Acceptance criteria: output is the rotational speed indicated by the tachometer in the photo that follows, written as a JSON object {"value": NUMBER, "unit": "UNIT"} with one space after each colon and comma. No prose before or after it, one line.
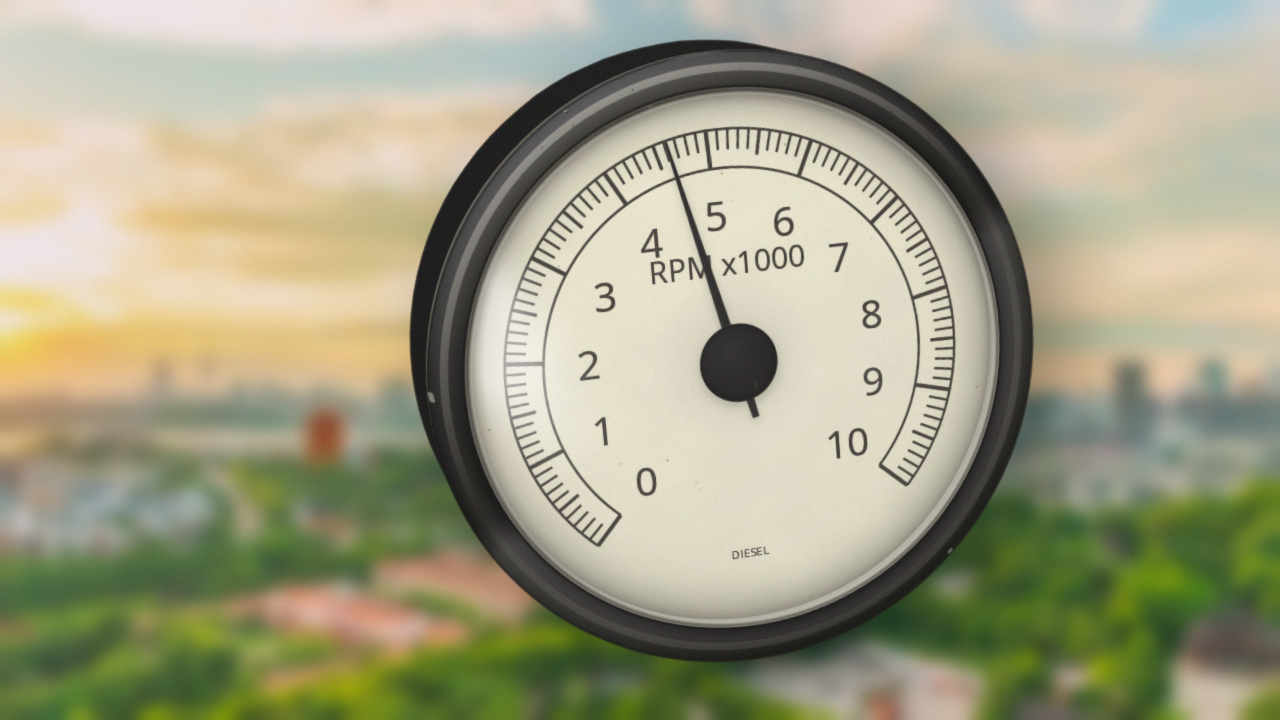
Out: {"value": 4600, "unit": "rpm"}
